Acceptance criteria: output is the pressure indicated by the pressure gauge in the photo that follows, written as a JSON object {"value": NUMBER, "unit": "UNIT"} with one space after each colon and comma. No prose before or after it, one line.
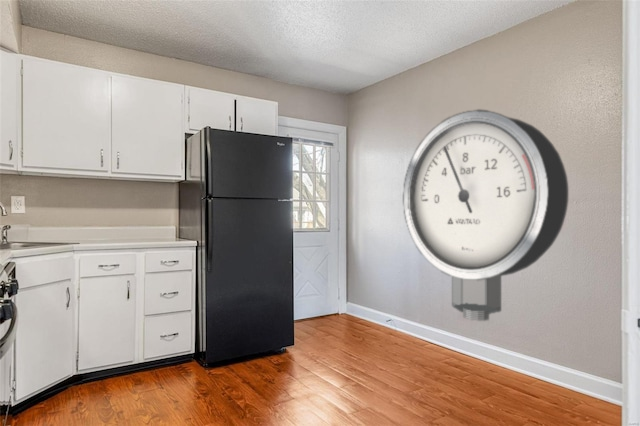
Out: {"value": 6, "unit": "bar"}
